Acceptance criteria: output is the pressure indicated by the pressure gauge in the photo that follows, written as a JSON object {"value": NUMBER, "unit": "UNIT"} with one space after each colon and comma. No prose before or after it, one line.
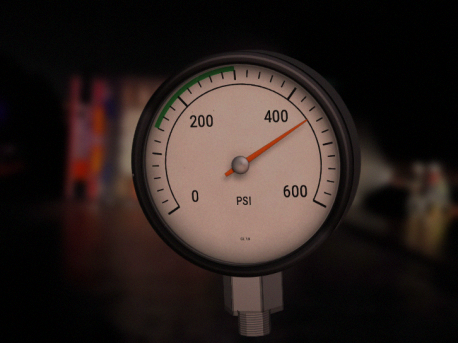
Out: {"value": 450, "unit": "psi"}
